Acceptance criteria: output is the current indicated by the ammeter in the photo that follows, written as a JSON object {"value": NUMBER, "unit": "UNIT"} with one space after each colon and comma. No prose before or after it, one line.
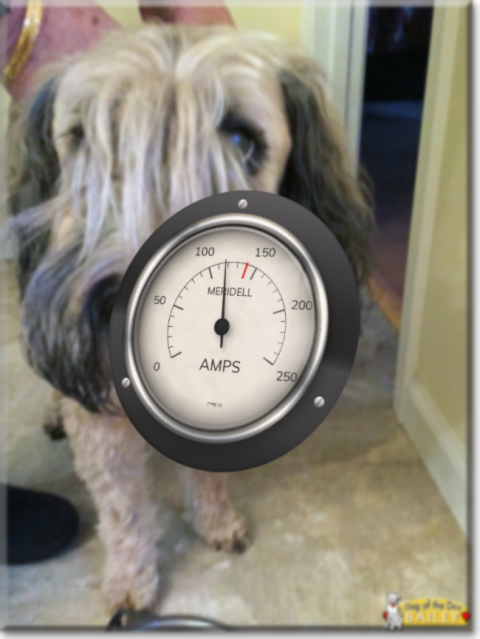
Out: {"value": 120, "unit": "A"}
